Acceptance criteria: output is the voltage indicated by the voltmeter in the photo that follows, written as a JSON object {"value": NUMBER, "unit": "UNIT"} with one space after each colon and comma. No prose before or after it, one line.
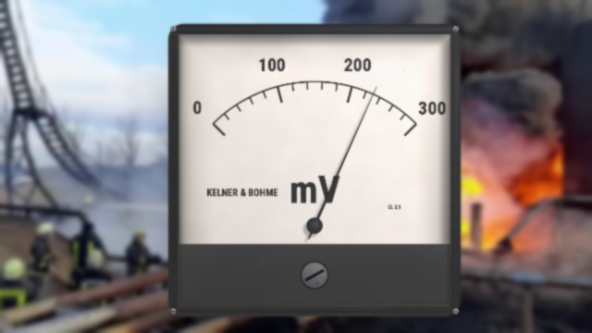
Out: {"value": 230, "unit": "mV"}
